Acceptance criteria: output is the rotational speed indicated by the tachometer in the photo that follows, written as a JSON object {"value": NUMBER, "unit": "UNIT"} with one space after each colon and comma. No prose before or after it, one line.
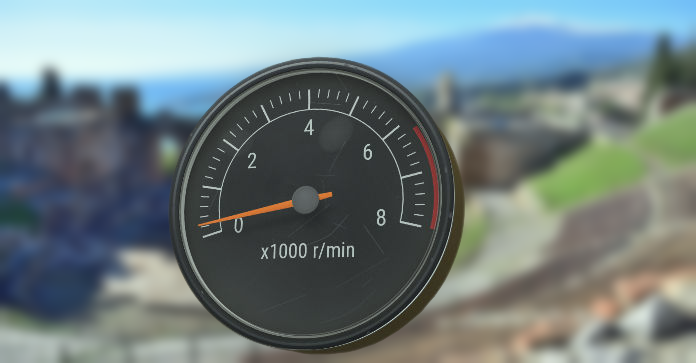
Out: {"value": 200, "unit": "rpm"}
